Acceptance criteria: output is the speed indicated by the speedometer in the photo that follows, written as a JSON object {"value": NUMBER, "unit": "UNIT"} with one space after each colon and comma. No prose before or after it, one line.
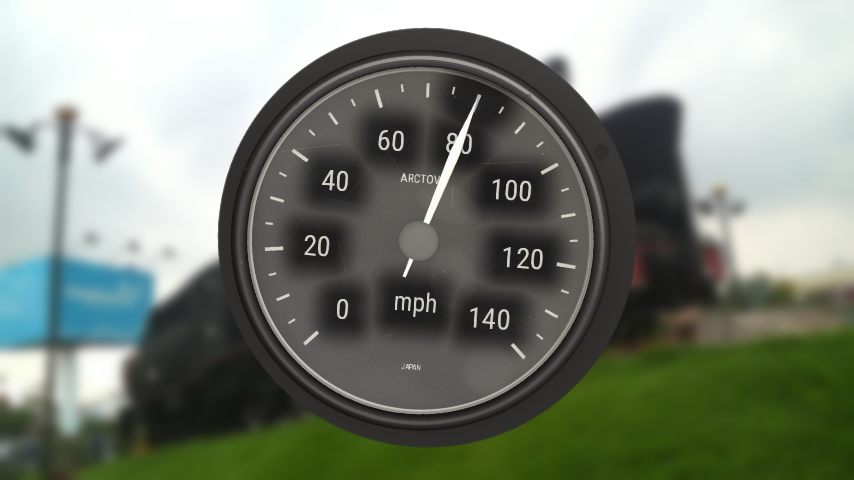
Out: {"value": 80, "unit": "mph"}
